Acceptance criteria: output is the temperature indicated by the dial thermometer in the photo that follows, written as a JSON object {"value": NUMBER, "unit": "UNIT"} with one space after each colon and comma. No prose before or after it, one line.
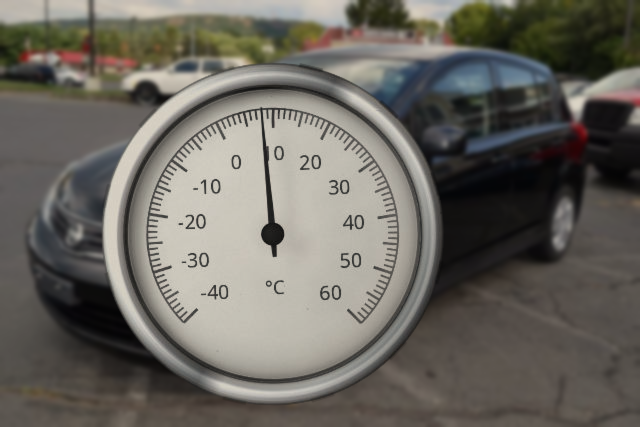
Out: {"value": 8, "unit": "°C"}
